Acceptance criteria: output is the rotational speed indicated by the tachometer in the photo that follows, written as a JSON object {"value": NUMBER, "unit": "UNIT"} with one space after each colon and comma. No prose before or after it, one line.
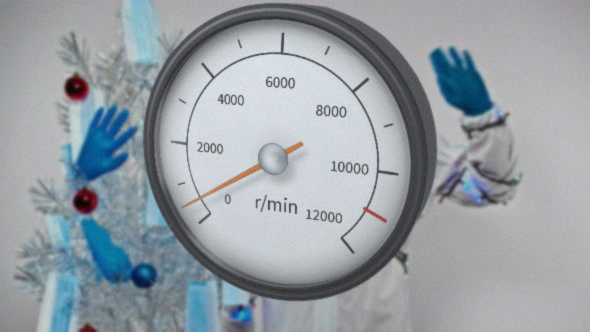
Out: {"value": 500, "unit": "rpm"}
